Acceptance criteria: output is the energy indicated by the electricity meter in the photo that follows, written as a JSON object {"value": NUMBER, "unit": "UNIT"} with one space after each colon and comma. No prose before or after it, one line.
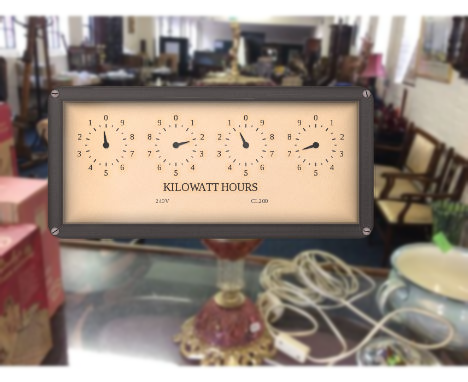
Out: {"value": 207, "unit": "kWh"}
